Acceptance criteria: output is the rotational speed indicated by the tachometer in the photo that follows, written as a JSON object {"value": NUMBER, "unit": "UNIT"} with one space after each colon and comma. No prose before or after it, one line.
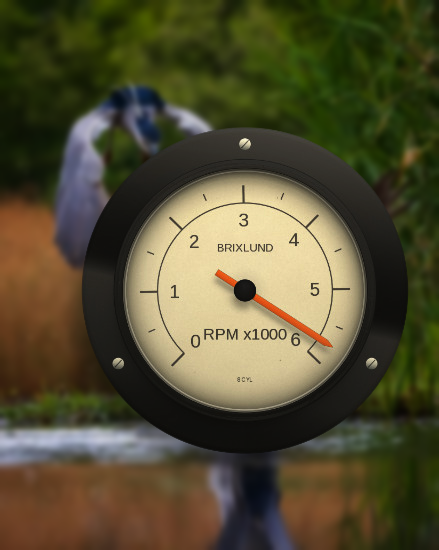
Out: {"value": 5750, "unit": "rpm"}
